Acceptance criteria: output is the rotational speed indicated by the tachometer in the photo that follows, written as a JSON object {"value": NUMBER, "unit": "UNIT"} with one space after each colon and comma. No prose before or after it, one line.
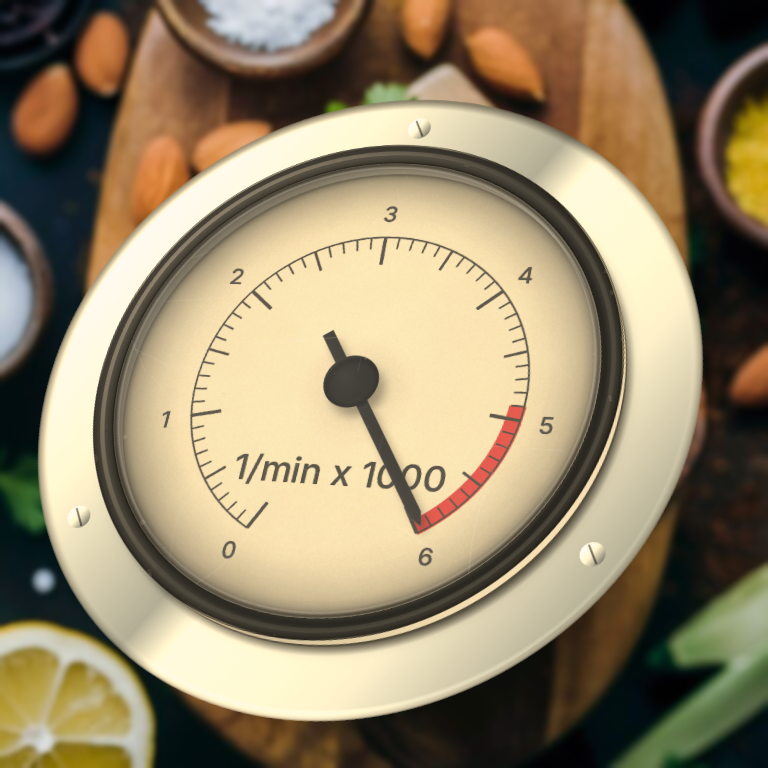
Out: {"value": 5950, "unit": "rpm"}
